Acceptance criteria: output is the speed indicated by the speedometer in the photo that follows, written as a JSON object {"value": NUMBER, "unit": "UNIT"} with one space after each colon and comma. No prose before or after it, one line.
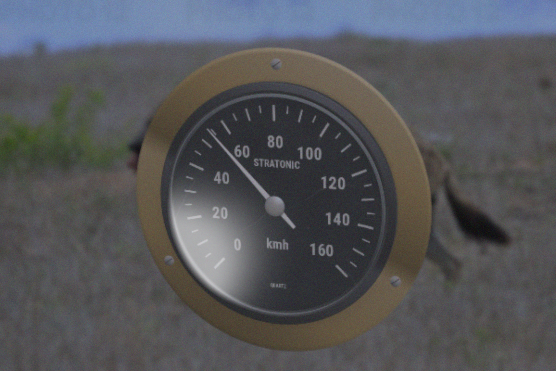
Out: {"value": 55, "unit": "km/h"}
